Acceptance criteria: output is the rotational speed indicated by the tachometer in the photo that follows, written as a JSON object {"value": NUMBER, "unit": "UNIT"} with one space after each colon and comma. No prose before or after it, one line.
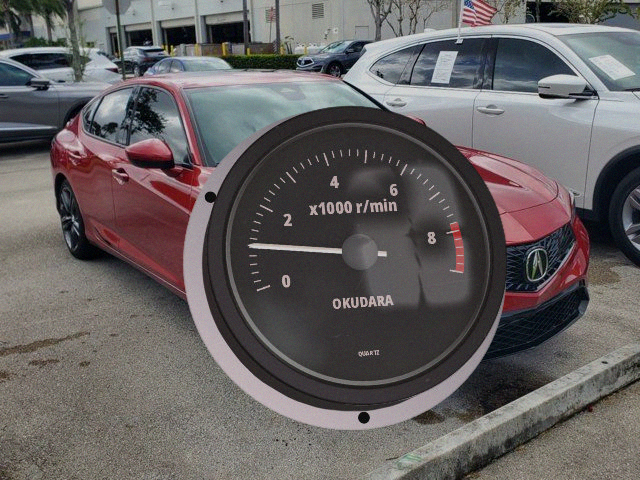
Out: {"value": 1000, "unit": "rpm"}
